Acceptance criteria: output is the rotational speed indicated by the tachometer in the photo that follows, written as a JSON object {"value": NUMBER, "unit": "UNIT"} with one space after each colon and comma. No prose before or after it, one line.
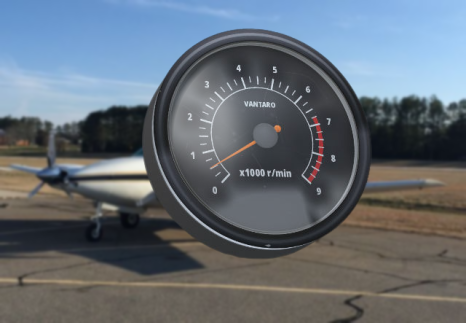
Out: {"value": 500, "unit": "rpm"}
